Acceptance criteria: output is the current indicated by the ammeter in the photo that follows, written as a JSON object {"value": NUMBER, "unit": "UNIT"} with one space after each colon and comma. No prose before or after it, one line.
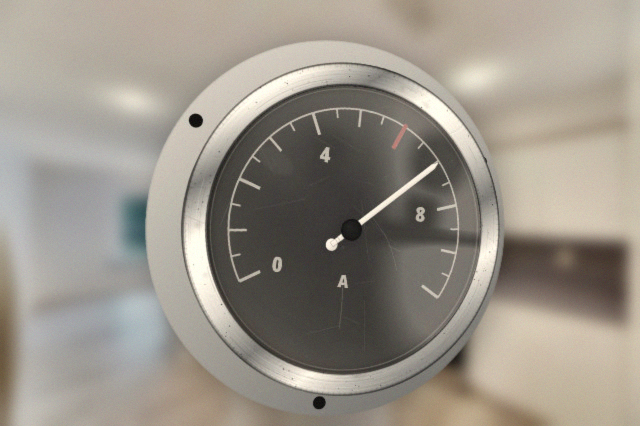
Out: {"value": 7, "unit": "A"}
